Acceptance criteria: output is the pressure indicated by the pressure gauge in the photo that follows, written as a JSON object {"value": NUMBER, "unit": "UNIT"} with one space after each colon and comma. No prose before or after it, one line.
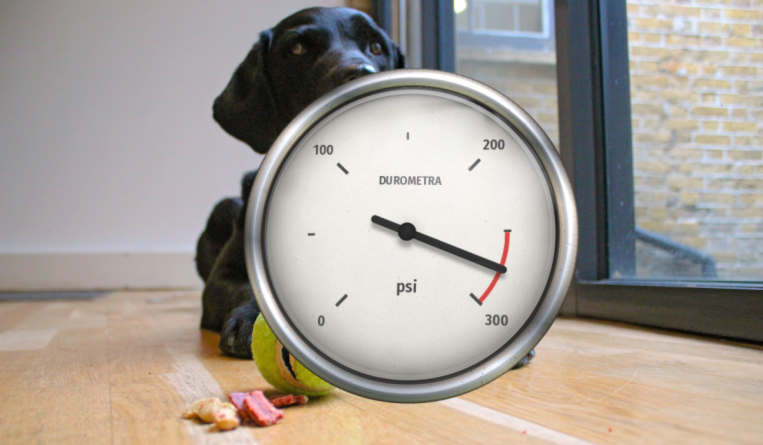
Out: {"value": 275, "unit": "psi"}
